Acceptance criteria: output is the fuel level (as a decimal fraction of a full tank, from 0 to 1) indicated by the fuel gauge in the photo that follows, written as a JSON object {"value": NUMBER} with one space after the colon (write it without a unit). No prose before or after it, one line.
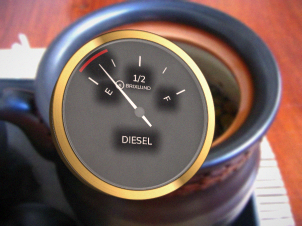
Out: {"value": 0.125}
